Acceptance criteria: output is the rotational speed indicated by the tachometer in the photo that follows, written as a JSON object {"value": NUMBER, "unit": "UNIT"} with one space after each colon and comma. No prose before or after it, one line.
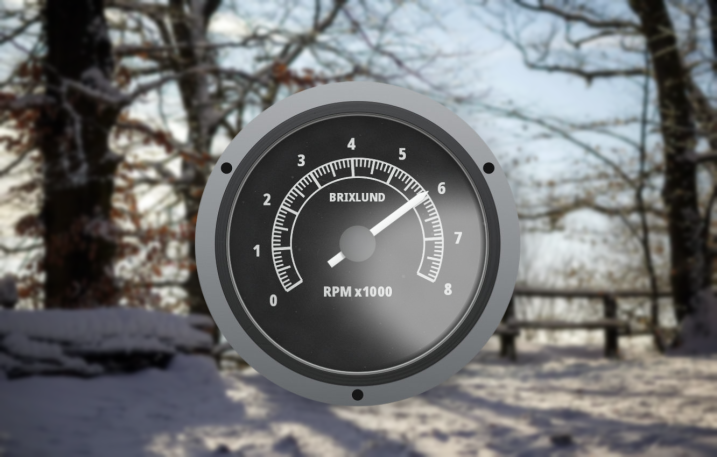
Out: {"value": 5900, "unit": "rpm"}
